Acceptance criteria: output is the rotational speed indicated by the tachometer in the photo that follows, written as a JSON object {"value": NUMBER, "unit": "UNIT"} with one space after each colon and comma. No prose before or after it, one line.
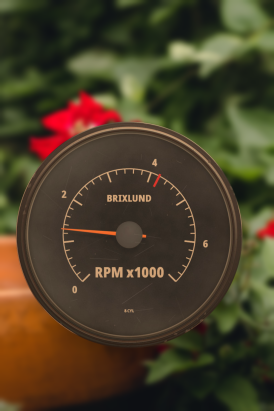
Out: {"value": 1300, "unit": "rpm"}
